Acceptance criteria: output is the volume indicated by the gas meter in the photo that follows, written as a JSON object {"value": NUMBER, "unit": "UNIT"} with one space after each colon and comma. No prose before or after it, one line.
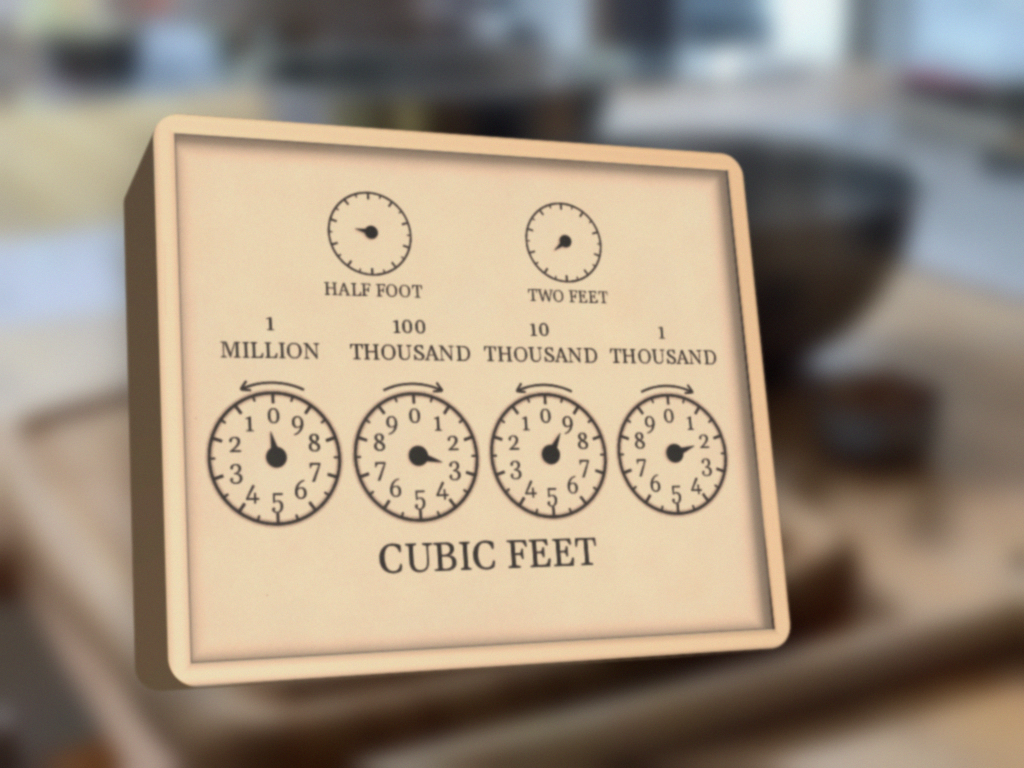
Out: {"value": 29200, "unit": "ft³"}
